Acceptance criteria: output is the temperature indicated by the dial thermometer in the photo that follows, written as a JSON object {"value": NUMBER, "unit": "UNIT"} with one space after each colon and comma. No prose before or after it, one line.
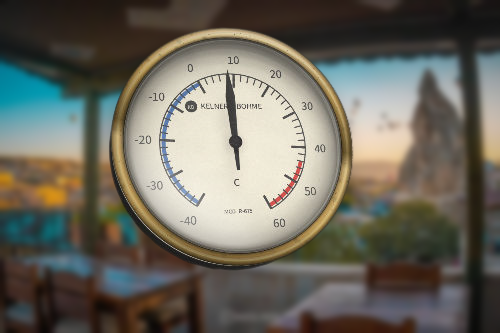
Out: {"value": 8, "unit": "°C"}
